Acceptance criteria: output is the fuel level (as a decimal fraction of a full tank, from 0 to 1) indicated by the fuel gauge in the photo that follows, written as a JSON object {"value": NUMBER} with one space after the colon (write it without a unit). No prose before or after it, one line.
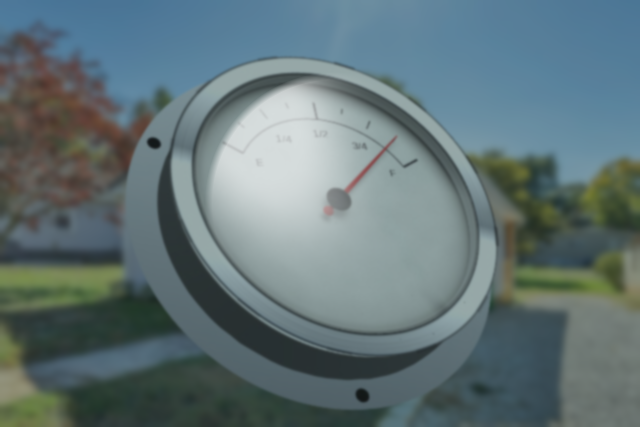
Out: {"value": 0.875}
